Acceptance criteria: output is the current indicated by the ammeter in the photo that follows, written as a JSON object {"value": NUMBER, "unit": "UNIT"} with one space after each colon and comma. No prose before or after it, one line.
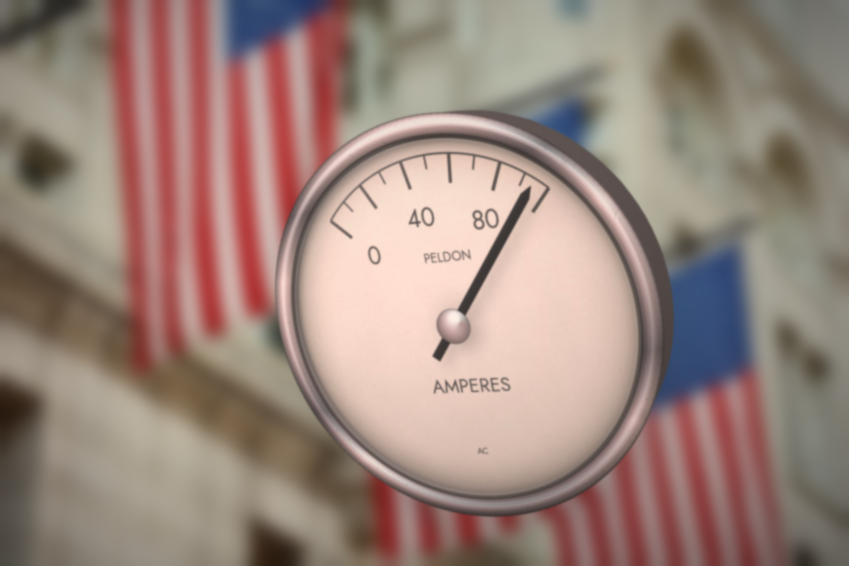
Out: {"value": 95, "unit": "A"}
